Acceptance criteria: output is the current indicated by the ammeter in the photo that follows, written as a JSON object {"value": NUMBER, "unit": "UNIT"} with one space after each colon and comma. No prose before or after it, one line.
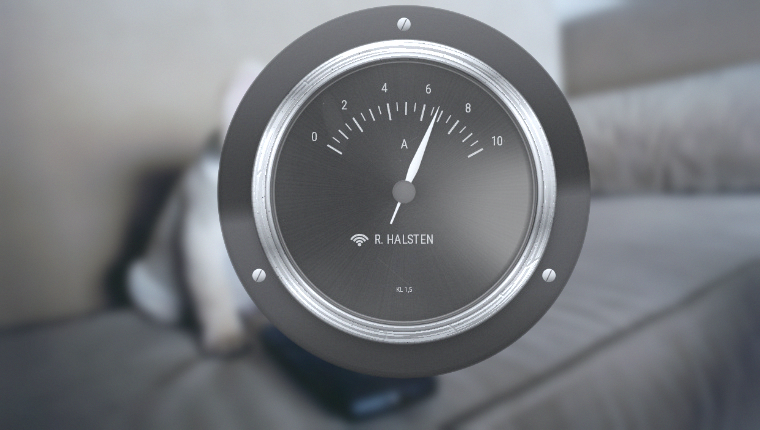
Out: {"value": 6.75, "unit": "A"}
